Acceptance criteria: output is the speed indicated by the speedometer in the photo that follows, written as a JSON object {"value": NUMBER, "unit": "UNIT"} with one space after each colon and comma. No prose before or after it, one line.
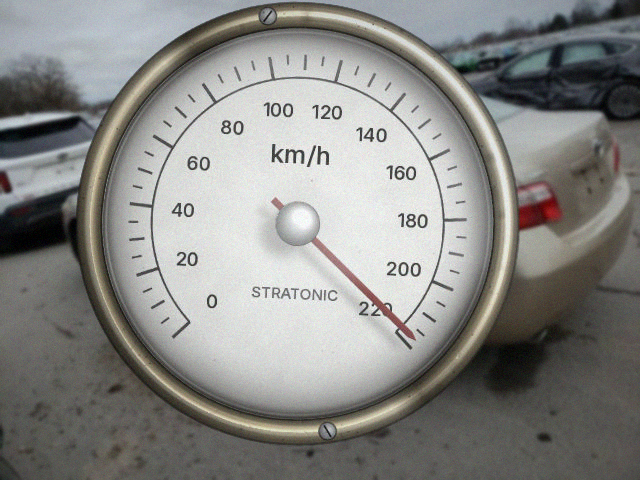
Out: {"value": 217.5, "unit": "km/h"}
